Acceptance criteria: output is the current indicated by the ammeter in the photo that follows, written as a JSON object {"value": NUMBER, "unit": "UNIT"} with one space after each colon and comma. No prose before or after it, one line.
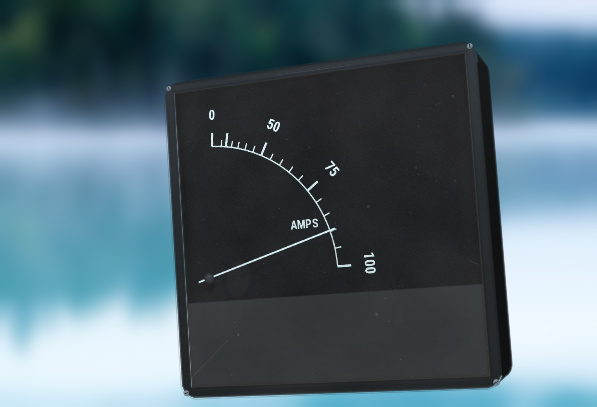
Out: {"value": 90, "unit": "A"}
